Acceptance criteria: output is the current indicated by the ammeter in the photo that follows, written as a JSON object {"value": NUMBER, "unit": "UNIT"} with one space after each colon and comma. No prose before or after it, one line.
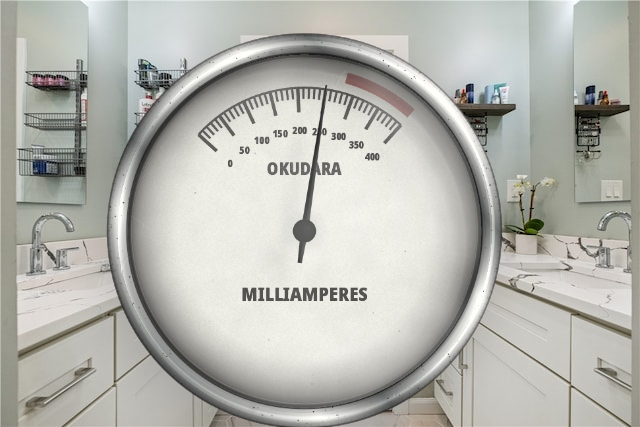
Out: {"value": 250, "unit": "mA"}
